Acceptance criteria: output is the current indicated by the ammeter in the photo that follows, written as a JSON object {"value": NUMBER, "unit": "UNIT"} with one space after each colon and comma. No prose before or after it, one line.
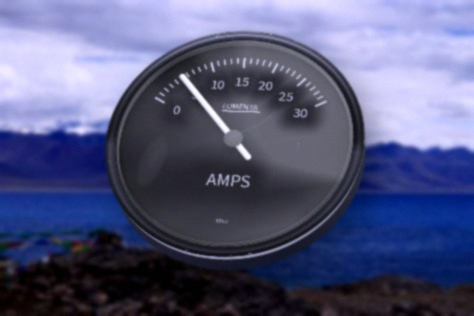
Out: {"value": 5, "unit": "A"}
